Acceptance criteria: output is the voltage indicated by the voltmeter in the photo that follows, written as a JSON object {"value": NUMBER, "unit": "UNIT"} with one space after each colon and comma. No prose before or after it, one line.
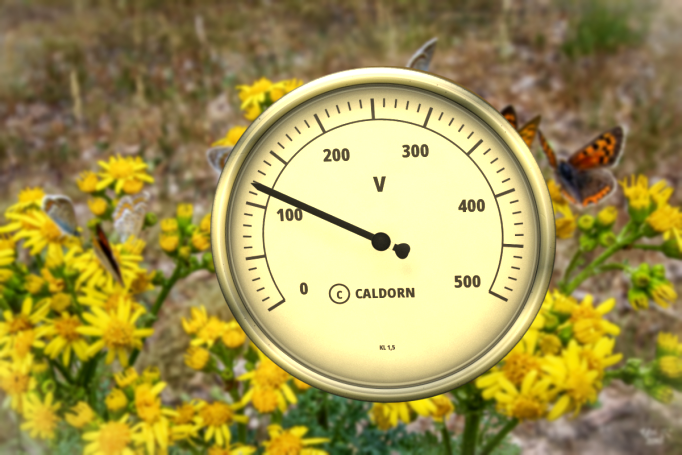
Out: {"value": 120, "unit": "V"}
